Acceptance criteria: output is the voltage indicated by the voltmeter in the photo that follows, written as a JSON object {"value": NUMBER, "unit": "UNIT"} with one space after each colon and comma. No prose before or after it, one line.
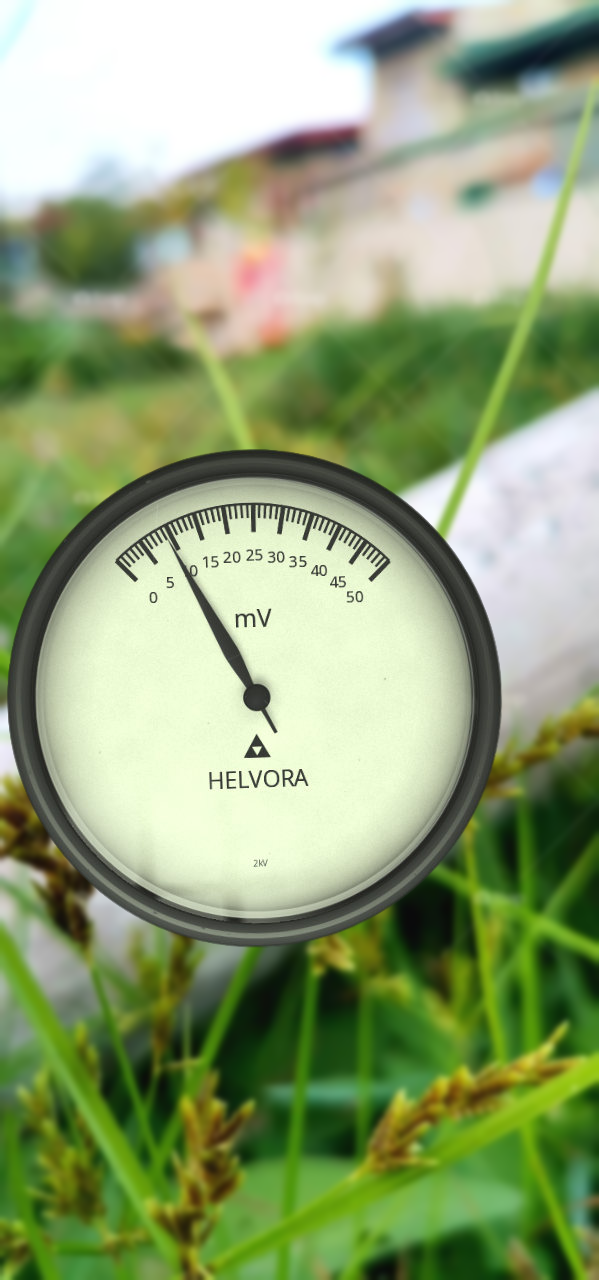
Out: {"value": 9, "unit": "mV"}
